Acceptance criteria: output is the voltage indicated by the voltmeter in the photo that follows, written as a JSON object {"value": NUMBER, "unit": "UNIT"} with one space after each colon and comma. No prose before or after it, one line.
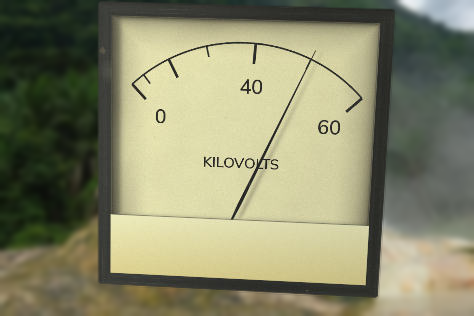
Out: {"value": 50, "unit": "kV"}
